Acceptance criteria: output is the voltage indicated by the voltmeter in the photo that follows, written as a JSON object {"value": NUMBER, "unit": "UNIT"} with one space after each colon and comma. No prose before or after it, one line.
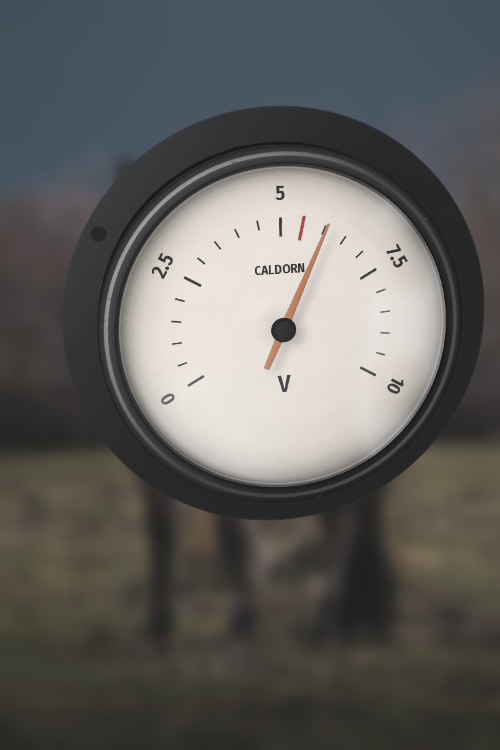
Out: {"value": 6, "unit": "V"}
